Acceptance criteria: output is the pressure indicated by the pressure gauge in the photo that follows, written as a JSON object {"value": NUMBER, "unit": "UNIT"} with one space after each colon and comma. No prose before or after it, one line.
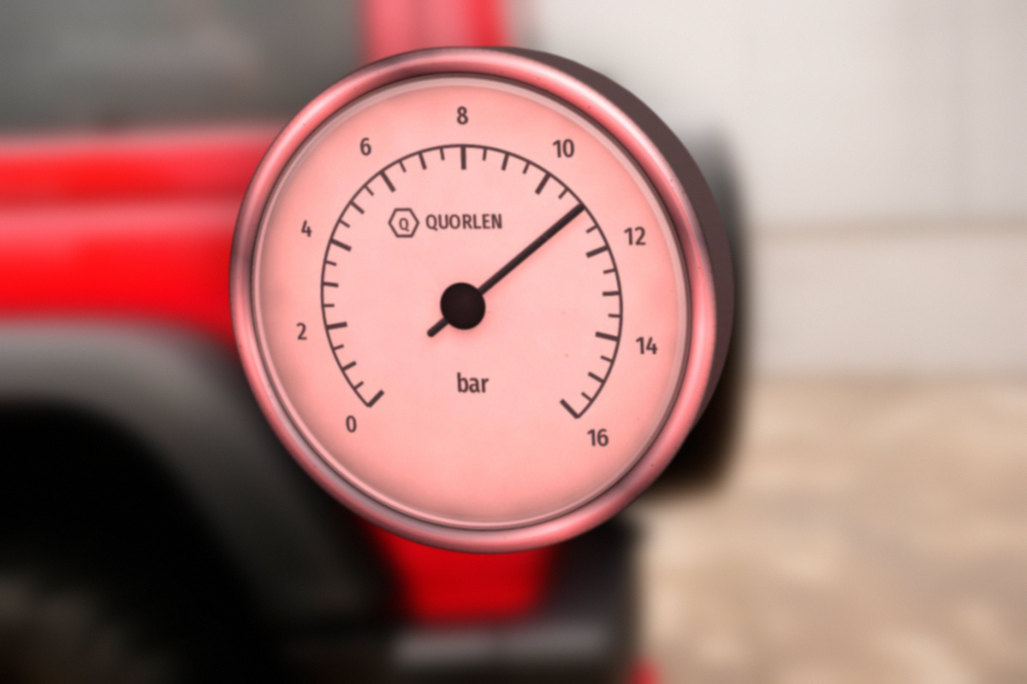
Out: {"value": 11, "unit": "bar"}
